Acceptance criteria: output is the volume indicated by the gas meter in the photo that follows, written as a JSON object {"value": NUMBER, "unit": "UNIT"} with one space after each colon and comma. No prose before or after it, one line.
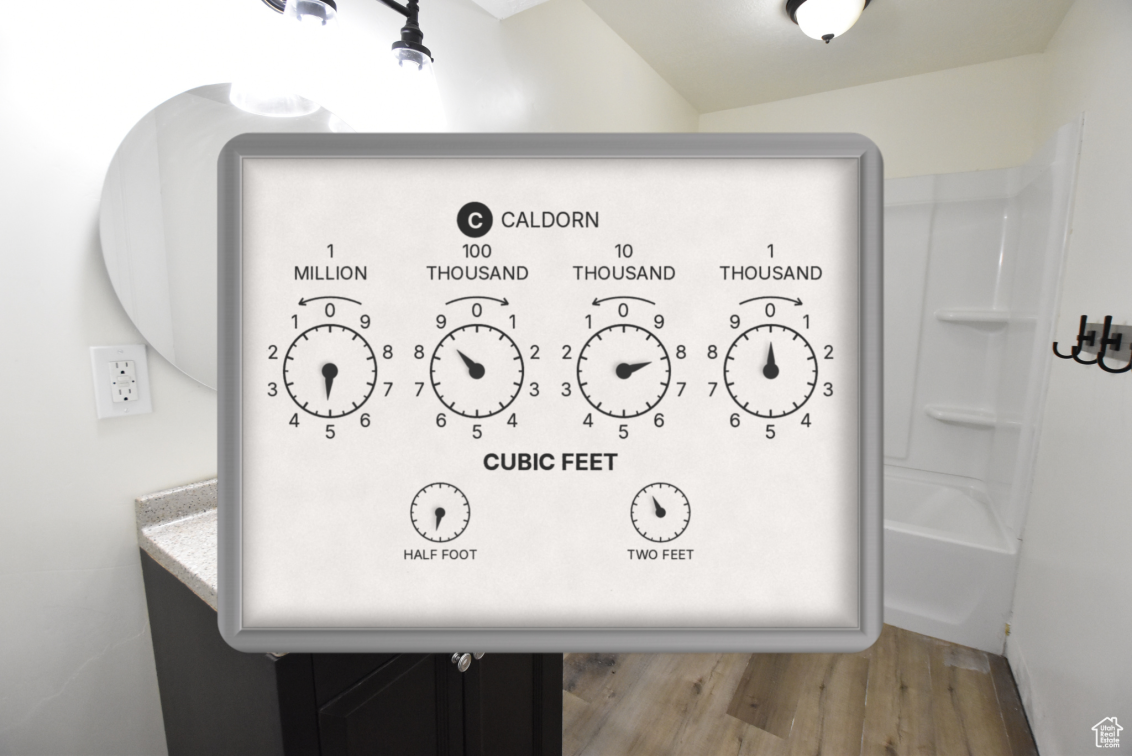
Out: {"value": 488000, "unit": "ft³"}
